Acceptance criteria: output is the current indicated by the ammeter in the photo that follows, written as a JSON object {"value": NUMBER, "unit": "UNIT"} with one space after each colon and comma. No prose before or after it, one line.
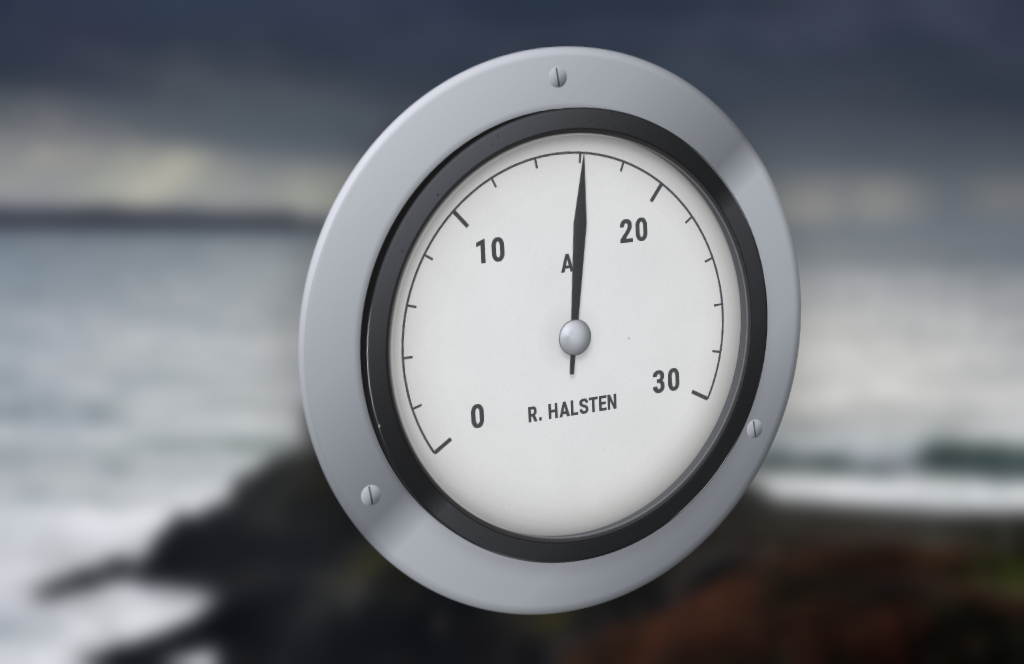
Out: {"value": 16, "unit": "A"}
